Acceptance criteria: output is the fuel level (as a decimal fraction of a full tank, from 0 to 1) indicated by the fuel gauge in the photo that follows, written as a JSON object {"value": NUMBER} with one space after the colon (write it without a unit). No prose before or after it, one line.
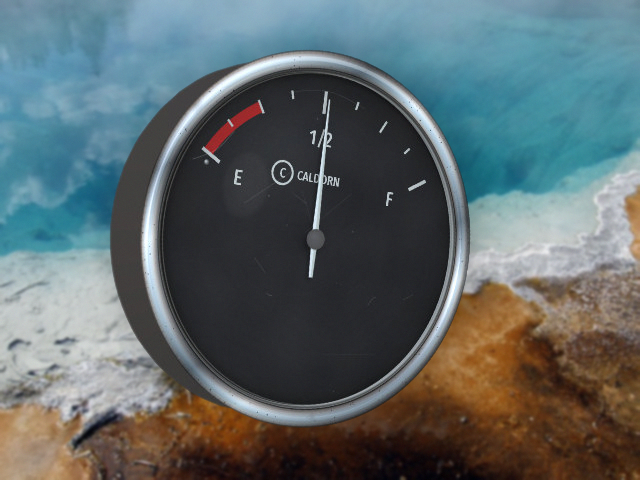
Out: {"value": 0.5}
